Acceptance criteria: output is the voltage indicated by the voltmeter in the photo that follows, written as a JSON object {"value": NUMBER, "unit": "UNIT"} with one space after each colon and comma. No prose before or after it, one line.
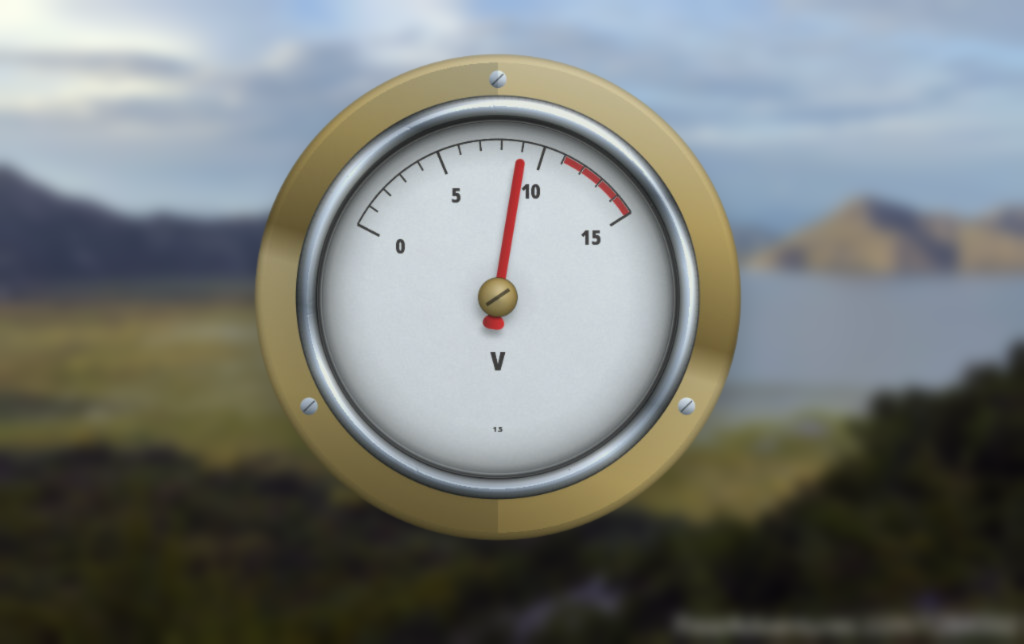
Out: {"value": 9, "unit": "V"}
